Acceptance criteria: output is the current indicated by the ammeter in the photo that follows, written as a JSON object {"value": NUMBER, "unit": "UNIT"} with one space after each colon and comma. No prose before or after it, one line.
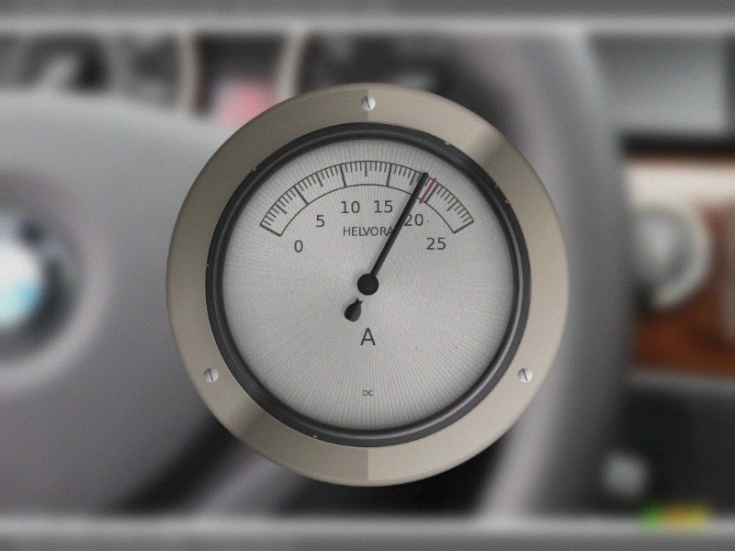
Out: {"value": 18.5, "unit": "A"}
